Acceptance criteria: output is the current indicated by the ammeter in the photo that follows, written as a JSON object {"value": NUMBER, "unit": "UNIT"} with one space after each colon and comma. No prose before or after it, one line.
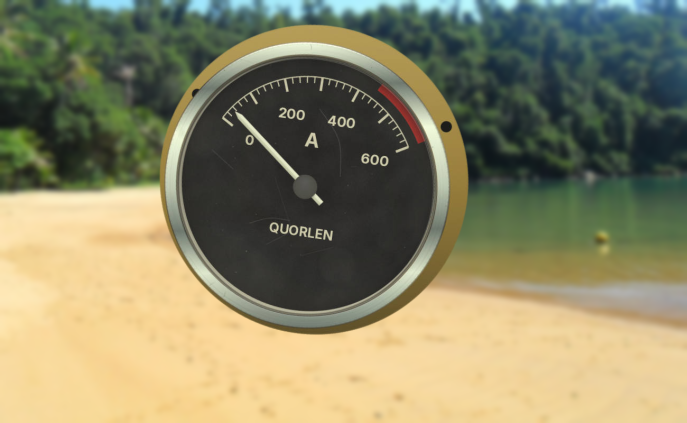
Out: {"value": 40, "unit": "A"}
